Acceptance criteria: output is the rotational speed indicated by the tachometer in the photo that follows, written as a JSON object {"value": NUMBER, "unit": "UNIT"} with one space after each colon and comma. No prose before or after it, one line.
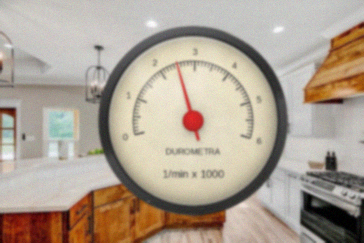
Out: {"value": 2500, "unit": "rpm"}
